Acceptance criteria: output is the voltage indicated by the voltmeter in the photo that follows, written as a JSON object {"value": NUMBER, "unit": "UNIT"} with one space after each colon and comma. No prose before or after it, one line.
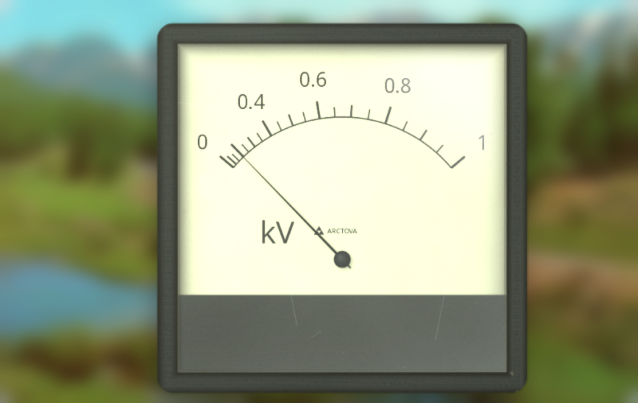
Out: {"value": 0.2, "unit": "kV"}
